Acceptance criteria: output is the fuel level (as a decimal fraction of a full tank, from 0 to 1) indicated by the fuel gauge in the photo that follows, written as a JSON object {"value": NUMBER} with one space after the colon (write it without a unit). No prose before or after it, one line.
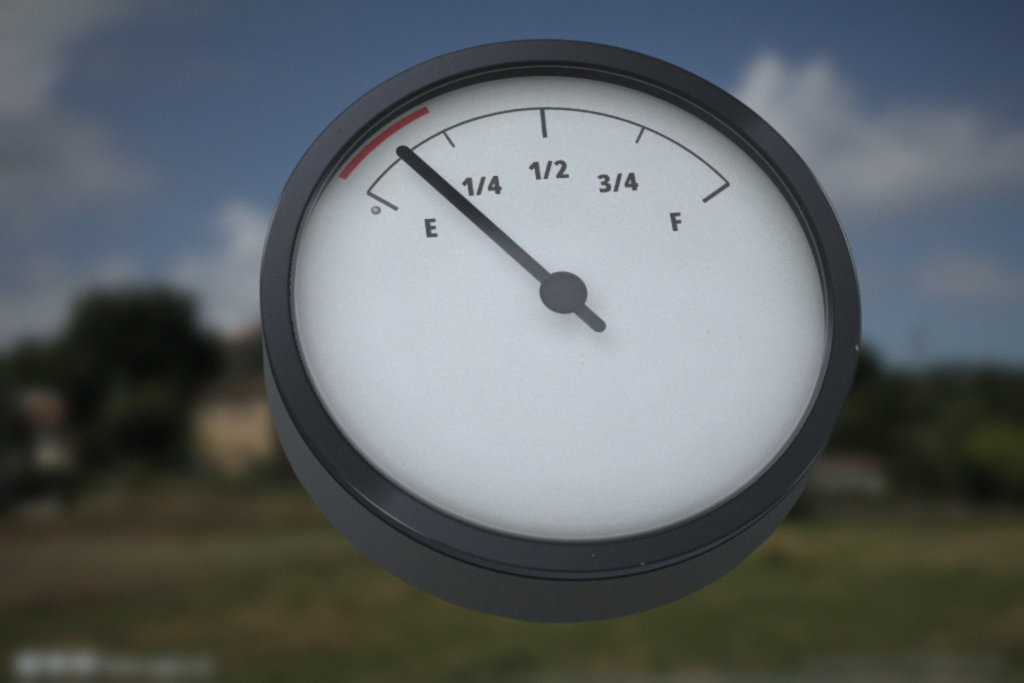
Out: {"value": 0.125}
